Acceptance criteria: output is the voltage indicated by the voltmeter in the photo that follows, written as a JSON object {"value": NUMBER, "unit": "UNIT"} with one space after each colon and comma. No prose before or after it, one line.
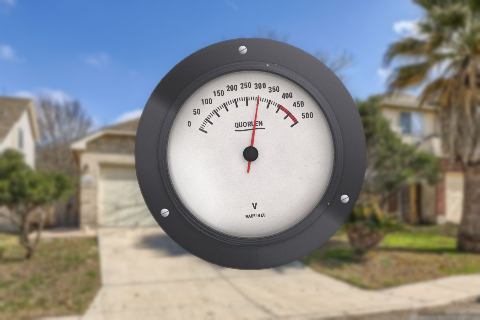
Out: {"value": 300, "unit": "V"}
